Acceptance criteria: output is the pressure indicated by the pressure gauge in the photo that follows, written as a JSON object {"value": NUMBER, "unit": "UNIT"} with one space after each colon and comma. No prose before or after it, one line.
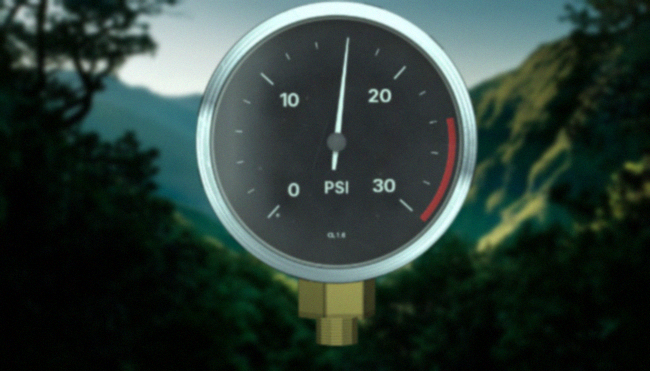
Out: {"value": 16, "unit": "psi"}
